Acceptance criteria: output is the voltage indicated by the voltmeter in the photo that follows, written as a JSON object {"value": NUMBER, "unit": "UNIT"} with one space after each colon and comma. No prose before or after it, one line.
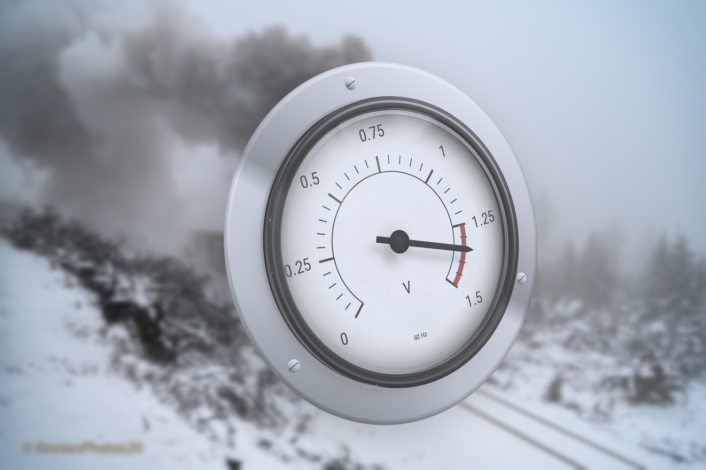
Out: {"value": 1.35, "unit": "V"}
